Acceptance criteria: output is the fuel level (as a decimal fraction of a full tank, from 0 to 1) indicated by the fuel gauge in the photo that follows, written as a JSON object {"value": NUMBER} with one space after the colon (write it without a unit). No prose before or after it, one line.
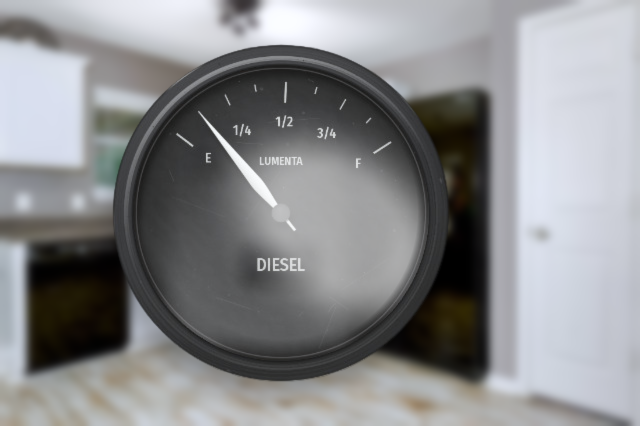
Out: {"value": 0.125}
